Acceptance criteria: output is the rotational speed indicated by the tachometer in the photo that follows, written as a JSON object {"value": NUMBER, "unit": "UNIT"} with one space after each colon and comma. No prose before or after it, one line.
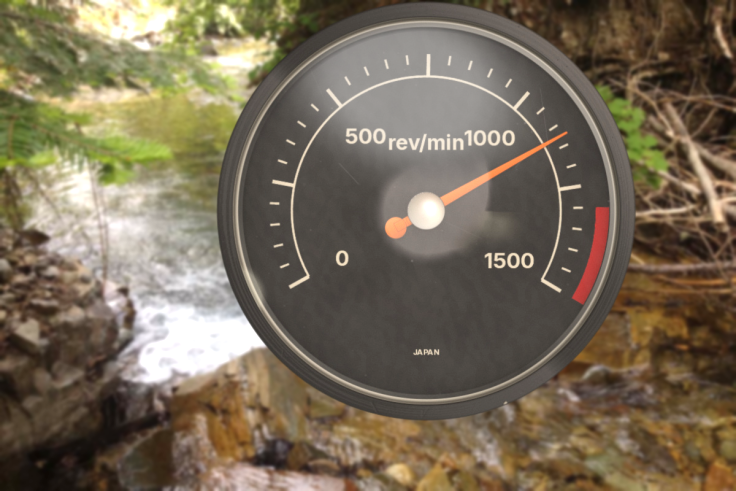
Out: {"value": 1125, "unit": "rpm"}
